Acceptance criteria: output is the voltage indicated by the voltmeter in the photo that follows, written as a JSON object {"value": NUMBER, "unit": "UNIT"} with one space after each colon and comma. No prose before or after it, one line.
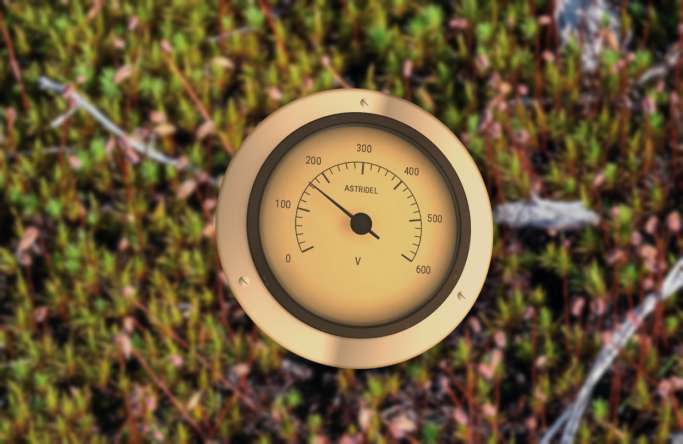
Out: {"value": 160, "unit": "V"}
